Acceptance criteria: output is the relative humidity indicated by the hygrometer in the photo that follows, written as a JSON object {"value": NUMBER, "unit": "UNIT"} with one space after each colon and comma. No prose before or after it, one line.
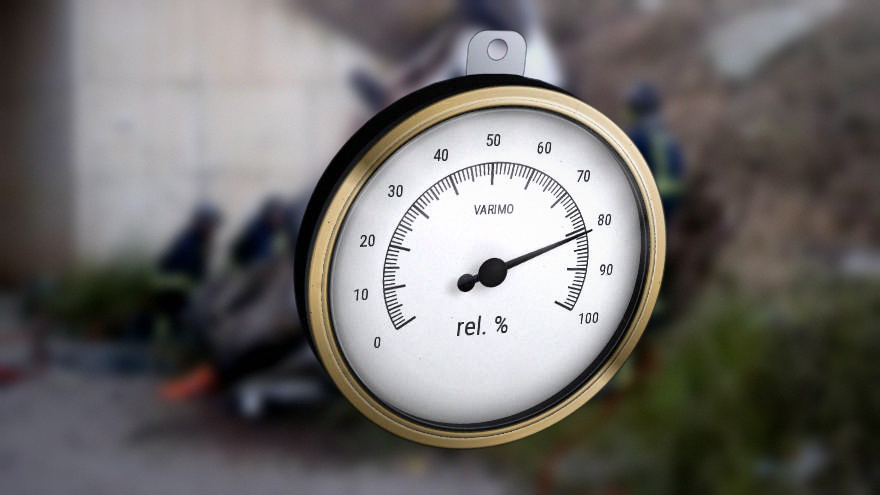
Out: {"value": 80, "unit": "%"}
